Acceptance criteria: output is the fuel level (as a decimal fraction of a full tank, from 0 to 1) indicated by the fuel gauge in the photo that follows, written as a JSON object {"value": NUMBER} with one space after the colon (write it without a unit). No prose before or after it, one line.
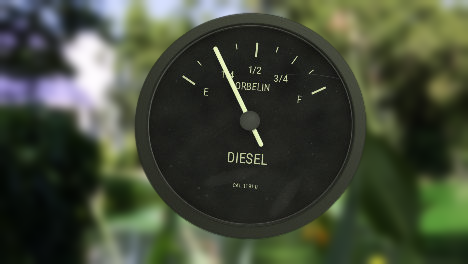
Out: {"value": 0.25}
